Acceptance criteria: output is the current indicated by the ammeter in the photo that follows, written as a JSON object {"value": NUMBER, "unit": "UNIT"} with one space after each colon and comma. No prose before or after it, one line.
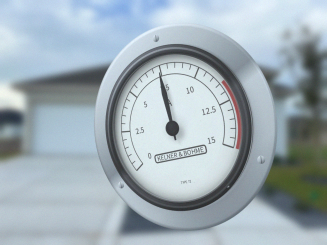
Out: {"value": 7.5, "unit": "A"}
